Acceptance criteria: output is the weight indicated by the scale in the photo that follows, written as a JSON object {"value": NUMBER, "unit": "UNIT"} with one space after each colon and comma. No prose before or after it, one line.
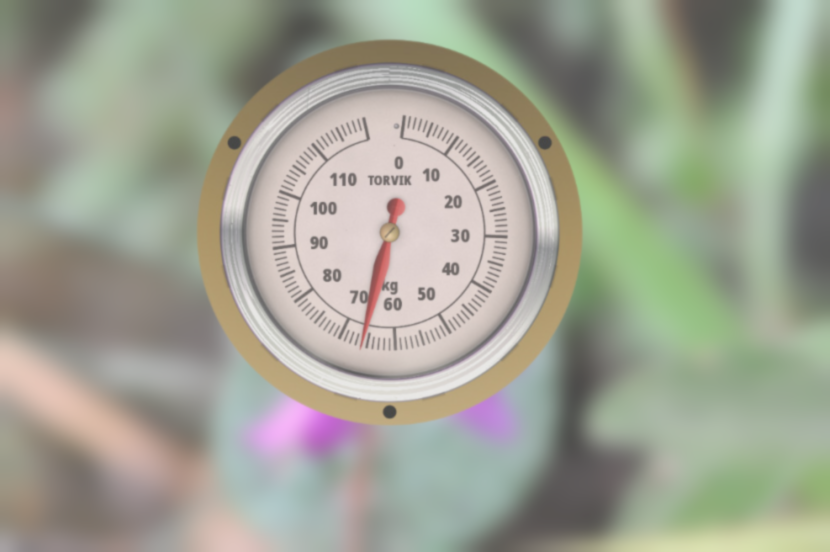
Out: {"value": 66, "unit": "kg"}
